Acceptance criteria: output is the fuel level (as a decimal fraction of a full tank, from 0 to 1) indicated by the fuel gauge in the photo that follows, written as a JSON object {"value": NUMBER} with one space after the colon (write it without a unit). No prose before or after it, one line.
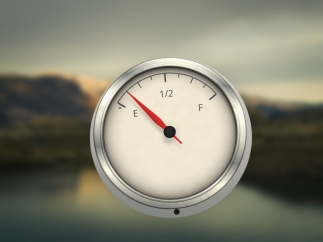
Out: {"value": 0.125}
